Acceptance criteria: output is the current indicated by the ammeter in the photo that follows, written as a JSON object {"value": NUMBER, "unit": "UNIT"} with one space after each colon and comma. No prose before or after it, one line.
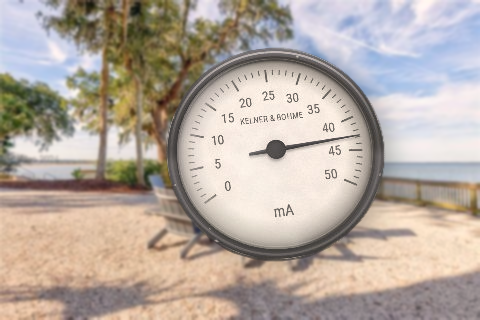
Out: {"value": 43, "unit": "mA"}
